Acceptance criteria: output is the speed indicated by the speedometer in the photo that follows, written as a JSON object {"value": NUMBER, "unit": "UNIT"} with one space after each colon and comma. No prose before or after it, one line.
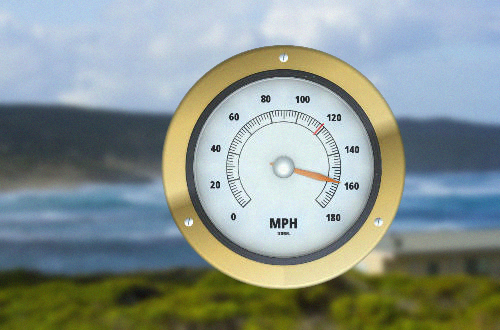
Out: {"value": 160, "unit": "mph"}
